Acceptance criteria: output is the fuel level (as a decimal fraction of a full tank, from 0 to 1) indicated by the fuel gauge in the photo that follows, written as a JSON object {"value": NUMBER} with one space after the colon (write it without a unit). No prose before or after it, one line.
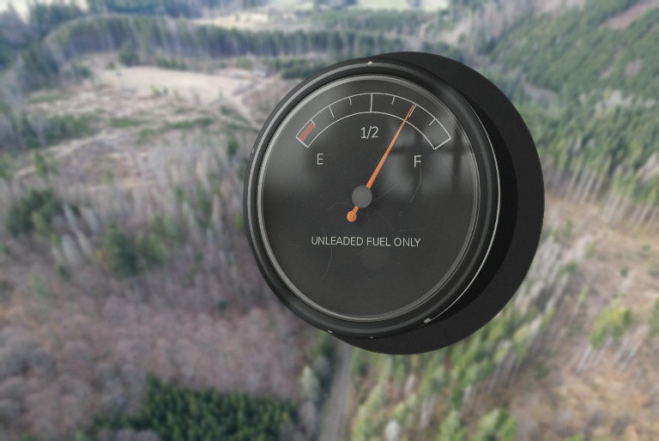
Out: {"value": 0.75}
